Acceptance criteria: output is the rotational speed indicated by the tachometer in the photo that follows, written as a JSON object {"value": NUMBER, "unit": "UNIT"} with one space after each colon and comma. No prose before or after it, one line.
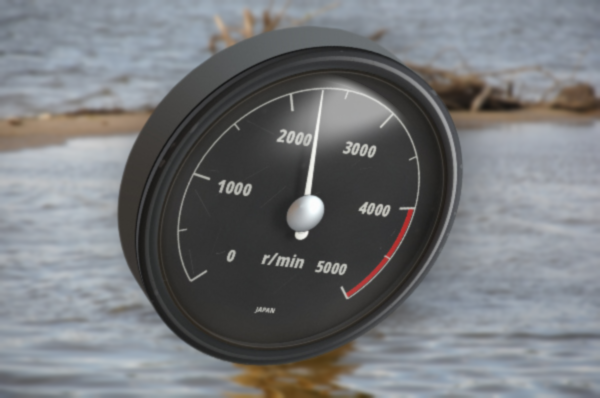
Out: {"value": 2250, "unit": "rpm"}
